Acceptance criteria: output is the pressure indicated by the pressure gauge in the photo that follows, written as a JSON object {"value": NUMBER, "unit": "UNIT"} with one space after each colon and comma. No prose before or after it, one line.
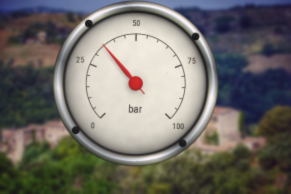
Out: {"value": 35, "unit": "bar"}
